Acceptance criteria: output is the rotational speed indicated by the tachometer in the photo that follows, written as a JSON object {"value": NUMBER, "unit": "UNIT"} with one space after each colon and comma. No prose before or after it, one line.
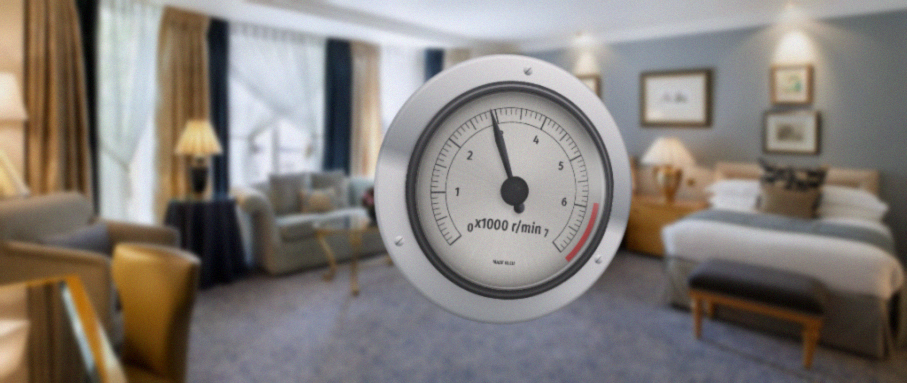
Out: {"value": 2900, "unit": "rpm"}
